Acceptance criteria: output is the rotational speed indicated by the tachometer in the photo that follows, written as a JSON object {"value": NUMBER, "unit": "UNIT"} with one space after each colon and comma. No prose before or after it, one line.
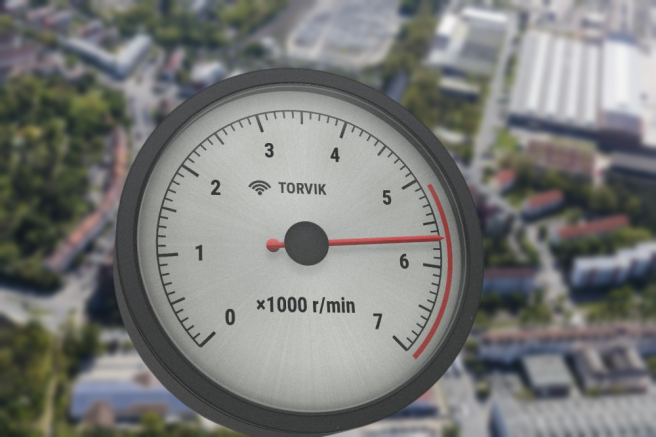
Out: {"value": 5700, "unit": "rpm"}
